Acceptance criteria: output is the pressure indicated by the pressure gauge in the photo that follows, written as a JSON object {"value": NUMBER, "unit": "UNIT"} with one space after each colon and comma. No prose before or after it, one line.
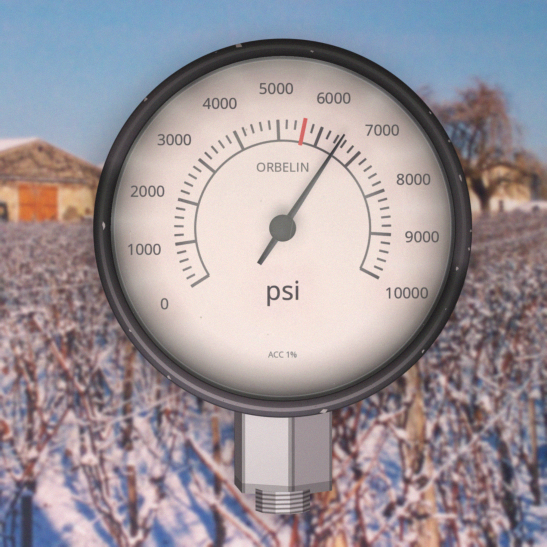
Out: {"value": 6500, "unit": "psi"}
